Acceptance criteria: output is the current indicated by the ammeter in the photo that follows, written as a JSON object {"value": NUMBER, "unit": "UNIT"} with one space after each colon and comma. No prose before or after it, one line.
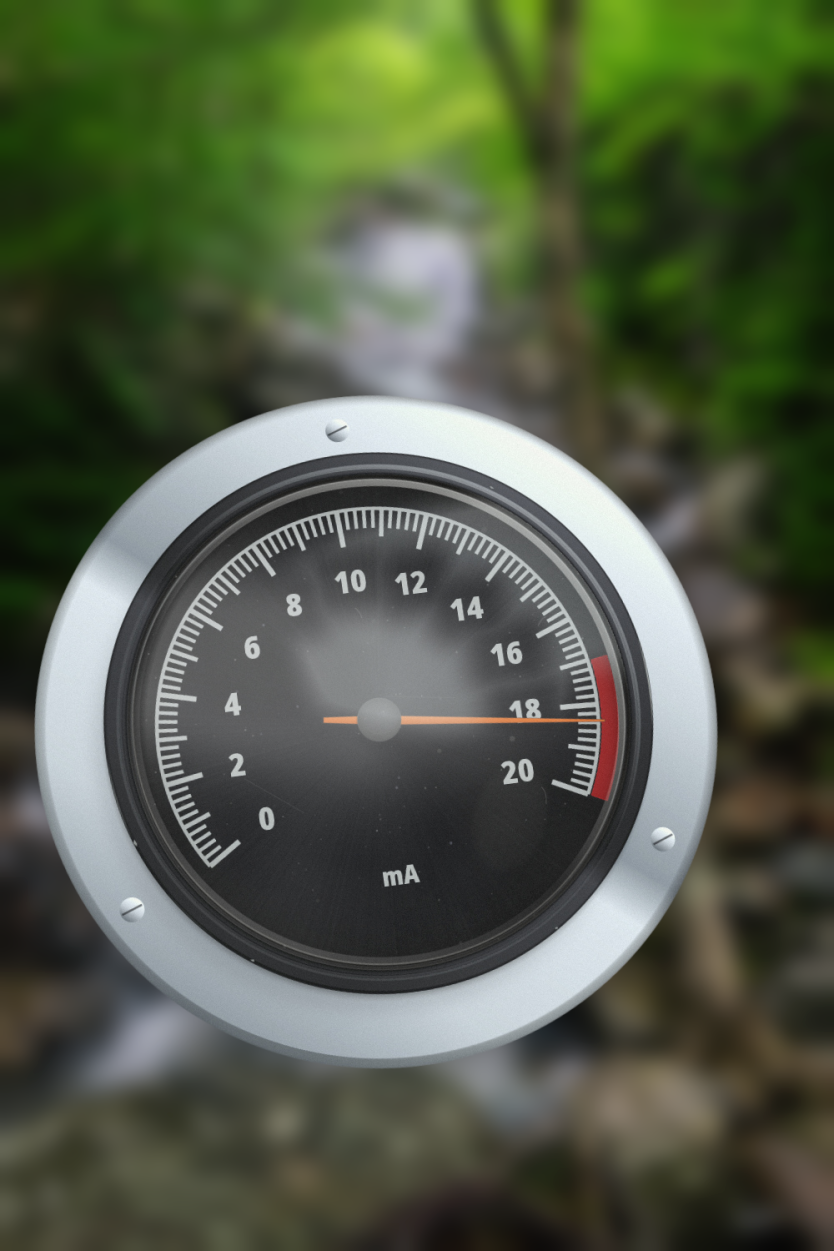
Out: {"value": 18.4, "unit": "mA"}
